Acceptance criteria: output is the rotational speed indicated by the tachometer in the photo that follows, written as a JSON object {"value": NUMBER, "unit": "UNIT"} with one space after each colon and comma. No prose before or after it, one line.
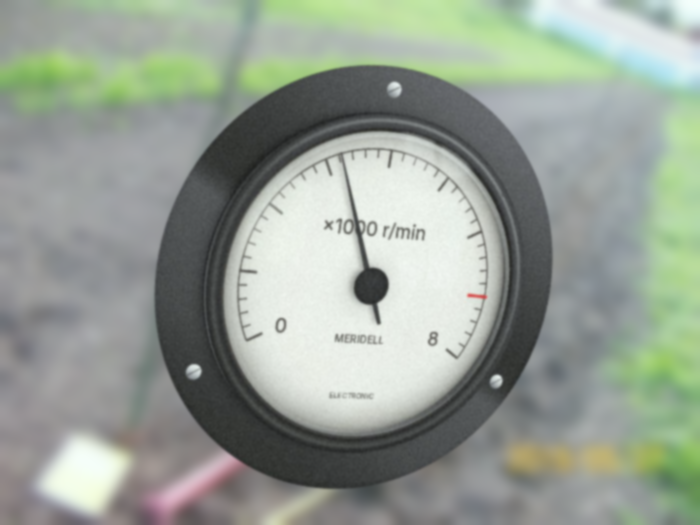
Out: {"value": 3200, "unit": "rpm"}
